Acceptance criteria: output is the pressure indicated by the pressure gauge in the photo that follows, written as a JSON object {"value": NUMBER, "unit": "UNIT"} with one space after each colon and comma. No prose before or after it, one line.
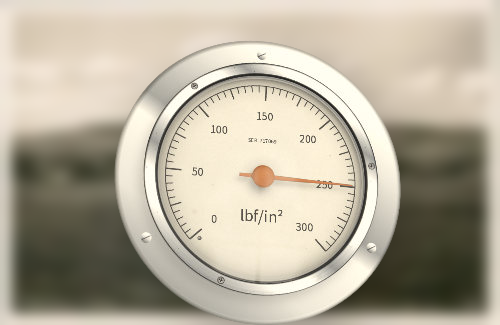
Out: {"value": 250, "unit": "psi"}
